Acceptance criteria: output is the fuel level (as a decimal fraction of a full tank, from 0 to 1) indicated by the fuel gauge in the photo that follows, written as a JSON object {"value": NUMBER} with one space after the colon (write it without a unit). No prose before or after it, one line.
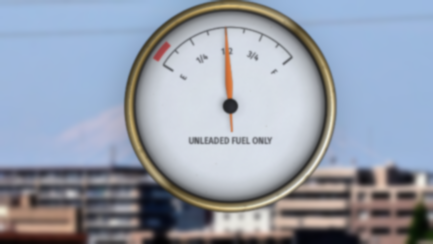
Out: {"value": 0.5}
